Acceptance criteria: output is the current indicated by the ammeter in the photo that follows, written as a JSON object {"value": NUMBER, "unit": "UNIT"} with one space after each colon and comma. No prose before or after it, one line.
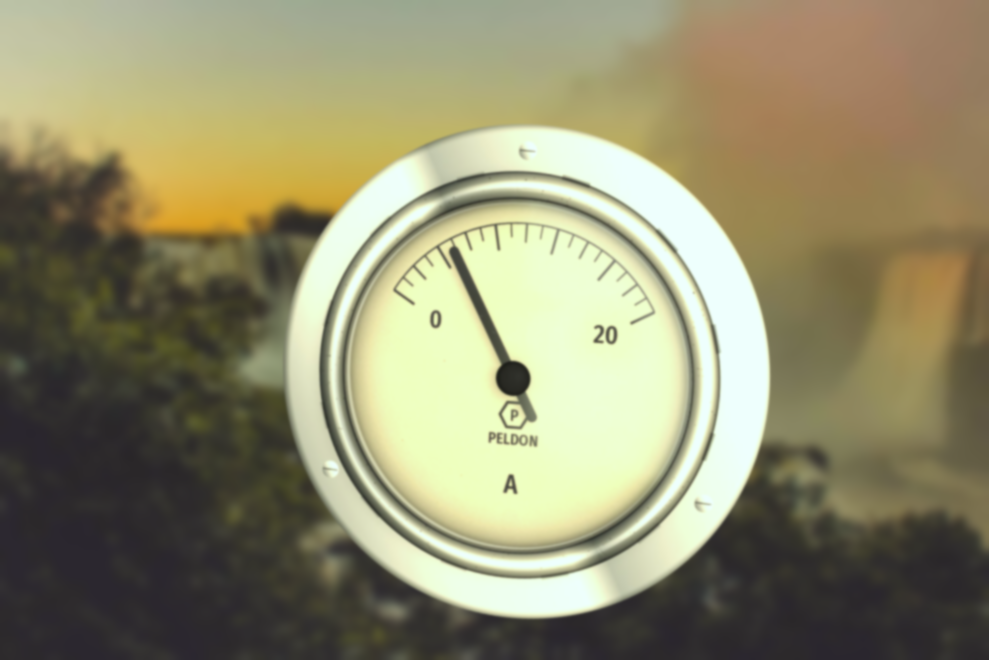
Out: {"value": 5, "unit": "A"}
